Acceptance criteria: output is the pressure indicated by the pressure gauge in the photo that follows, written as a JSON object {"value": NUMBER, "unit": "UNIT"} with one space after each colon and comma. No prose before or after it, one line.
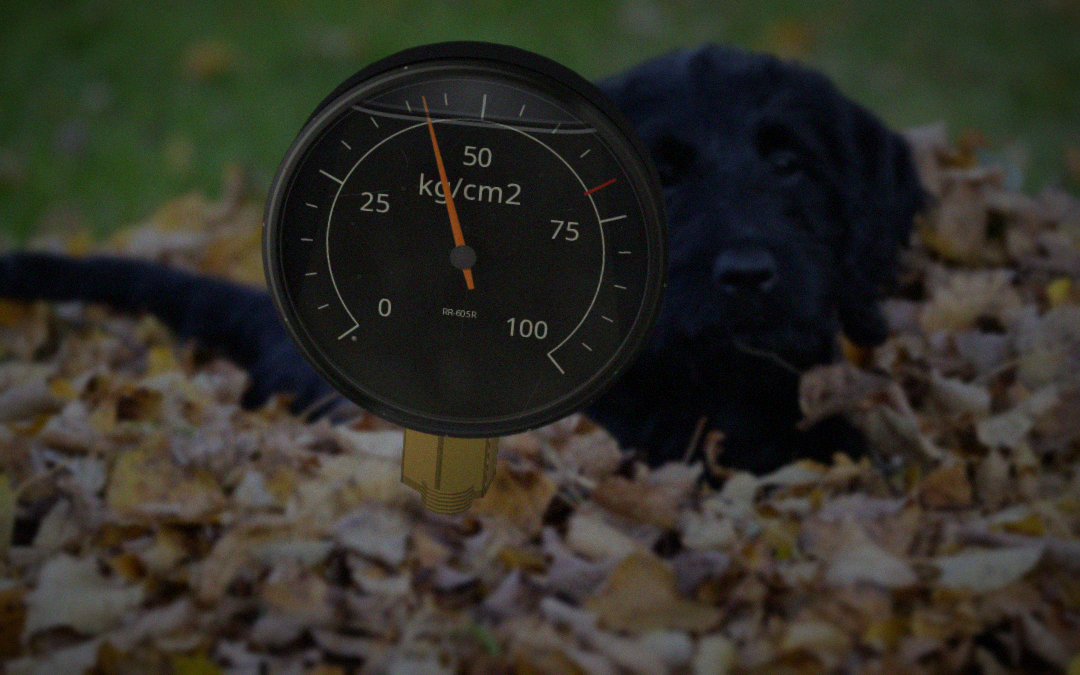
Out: {"value": 42.5, "unit": "kg/cm²"}
